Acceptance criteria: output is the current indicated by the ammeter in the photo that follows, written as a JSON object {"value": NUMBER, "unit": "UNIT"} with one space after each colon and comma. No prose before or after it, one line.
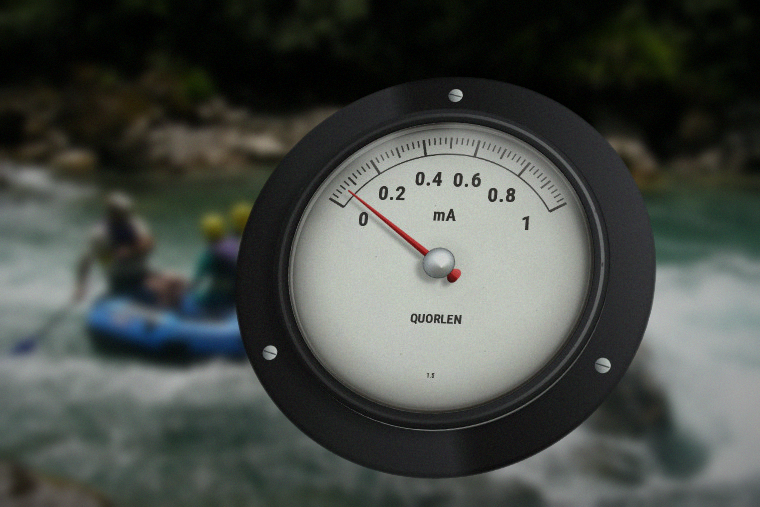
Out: {"value": 0.06, "unit": "mA"}
